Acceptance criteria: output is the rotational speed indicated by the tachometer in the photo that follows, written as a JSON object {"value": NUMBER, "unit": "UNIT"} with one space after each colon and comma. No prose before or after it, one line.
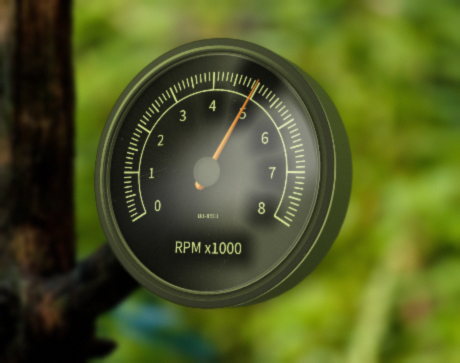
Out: {"value": 5000, "unit": "rpm"}
